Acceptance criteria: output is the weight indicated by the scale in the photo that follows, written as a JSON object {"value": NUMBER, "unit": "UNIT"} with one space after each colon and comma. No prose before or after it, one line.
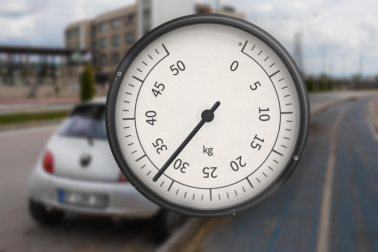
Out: {"value": 32, "unit": "kg"}
